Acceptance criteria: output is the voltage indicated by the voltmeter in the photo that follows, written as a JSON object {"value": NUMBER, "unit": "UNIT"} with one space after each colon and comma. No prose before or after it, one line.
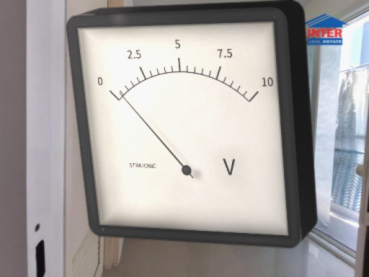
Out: {"value": 0.5, "unit": "V"}
